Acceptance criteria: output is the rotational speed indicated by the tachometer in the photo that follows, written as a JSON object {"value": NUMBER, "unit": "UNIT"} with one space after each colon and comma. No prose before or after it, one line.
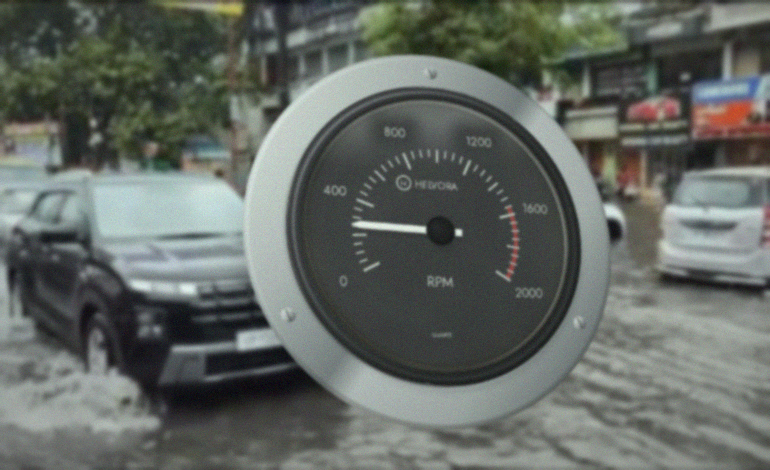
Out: {"value": 250, "unit": "rpm"}
